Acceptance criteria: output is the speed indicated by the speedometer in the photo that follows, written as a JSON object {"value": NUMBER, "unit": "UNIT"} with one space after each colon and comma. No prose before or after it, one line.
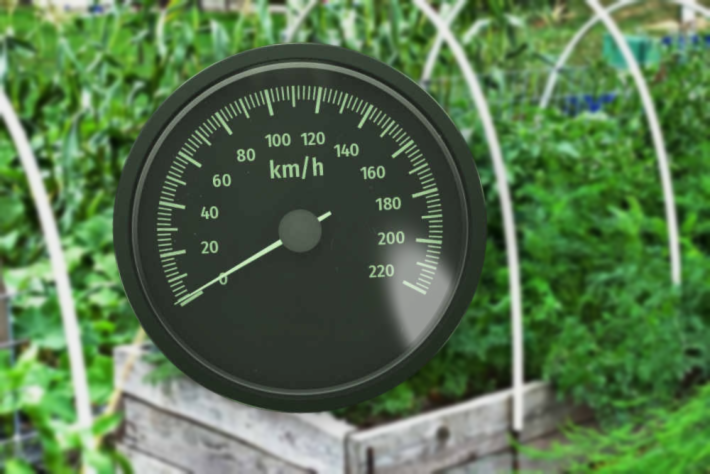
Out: {"value": 2, "unit": "km/h"}
